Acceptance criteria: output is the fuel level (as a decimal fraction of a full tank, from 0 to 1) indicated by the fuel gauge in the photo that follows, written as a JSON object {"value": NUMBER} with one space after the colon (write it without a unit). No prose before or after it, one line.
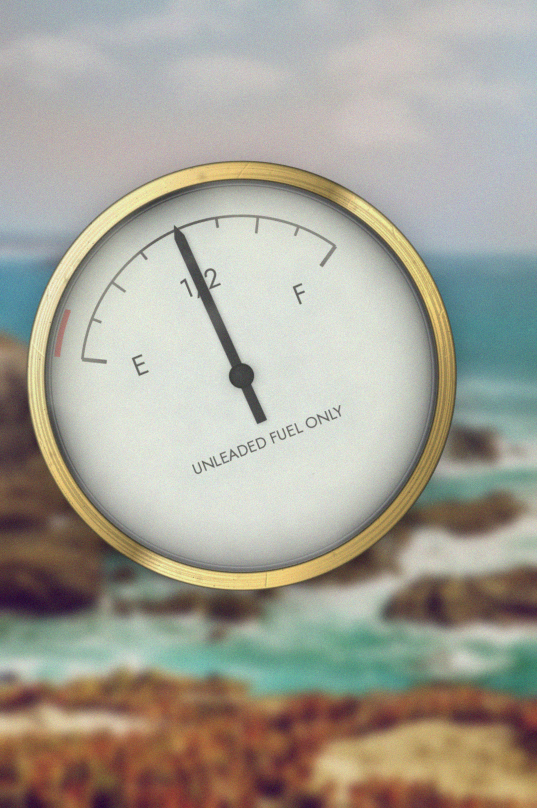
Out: {"value": 0.5}
